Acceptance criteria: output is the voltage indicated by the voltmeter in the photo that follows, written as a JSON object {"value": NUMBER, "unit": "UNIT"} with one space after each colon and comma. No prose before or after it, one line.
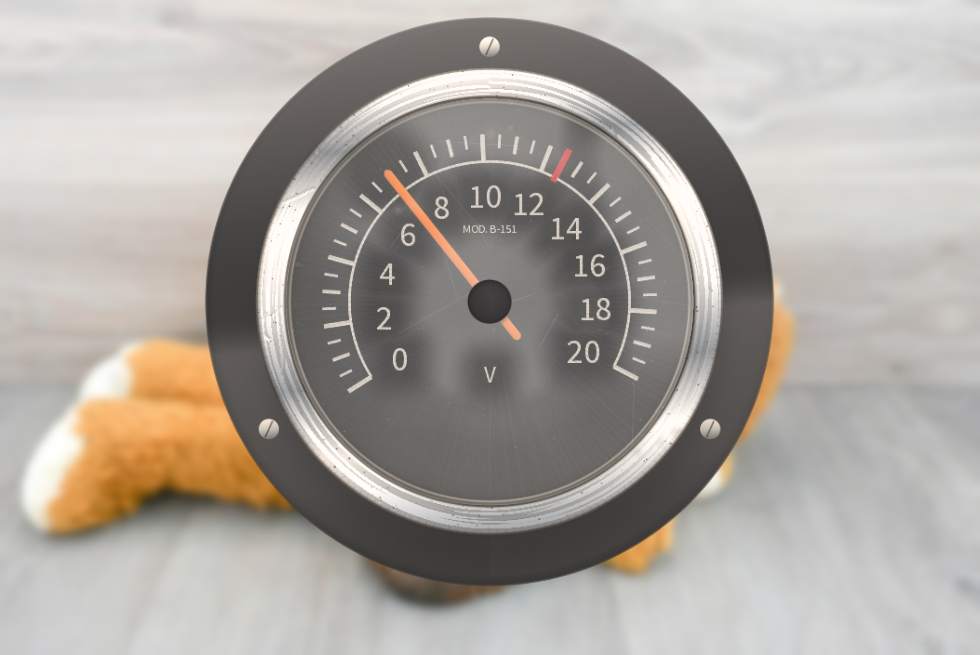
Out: {"value": 7, "unit": "V"}
